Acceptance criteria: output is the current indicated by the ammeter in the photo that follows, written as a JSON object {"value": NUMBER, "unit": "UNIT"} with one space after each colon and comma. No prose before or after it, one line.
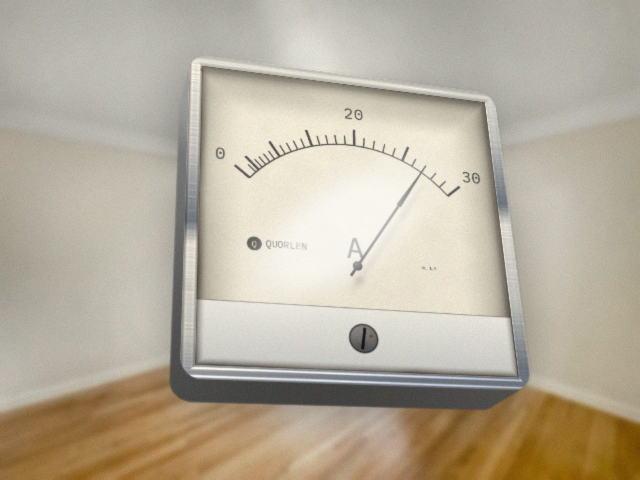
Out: {"value": 27, "unit": "A"}
